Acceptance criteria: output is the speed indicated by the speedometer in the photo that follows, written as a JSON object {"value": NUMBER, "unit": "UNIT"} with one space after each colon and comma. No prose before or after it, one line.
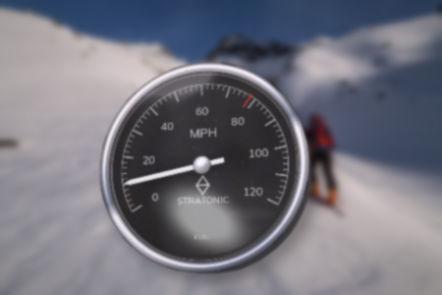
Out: {"value": 10, "unit": "mph"}
